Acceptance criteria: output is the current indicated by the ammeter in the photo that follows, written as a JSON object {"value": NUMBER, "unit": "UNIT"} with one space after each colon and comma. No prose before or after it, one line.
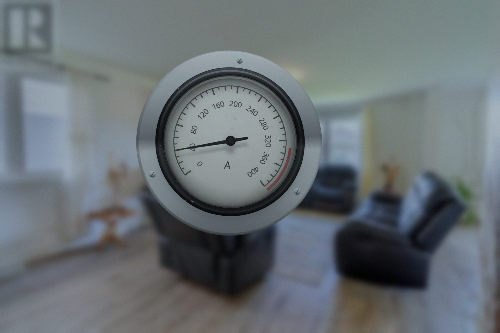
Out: {"value": 40, "unit": "A"}
